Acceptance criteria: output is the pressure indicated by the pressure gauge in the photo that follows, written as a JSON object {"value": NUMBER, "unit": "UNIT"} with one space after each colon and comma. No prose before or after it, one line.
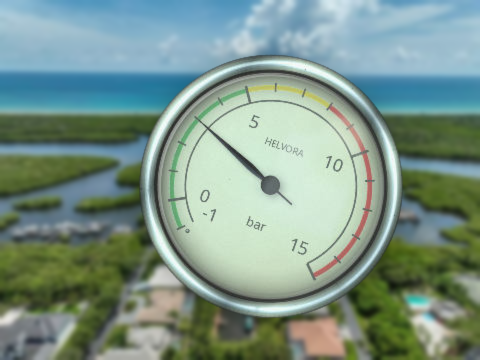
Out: {"value": 3, "unit": "bar"}
